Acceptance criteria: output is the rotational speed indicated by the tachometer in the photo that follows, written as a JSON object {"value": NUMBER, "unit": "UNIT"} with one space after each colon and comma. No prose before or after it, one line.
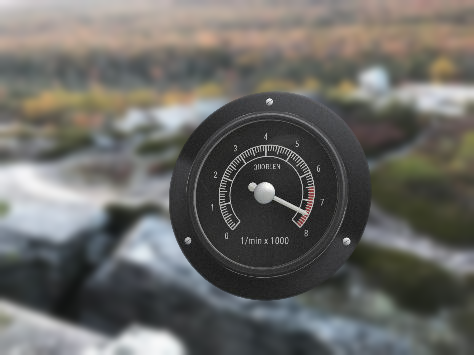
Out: {"value": 7500, "unit": "rpm"}
